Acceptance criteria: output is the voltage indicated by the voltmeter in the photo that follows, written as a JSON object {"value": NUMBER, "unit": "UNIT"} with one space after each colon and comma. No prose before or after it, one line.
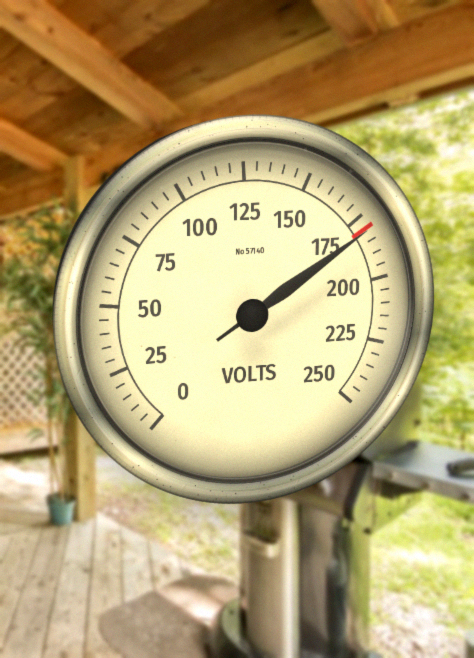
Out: {"value": 180, "unit": "V"}
